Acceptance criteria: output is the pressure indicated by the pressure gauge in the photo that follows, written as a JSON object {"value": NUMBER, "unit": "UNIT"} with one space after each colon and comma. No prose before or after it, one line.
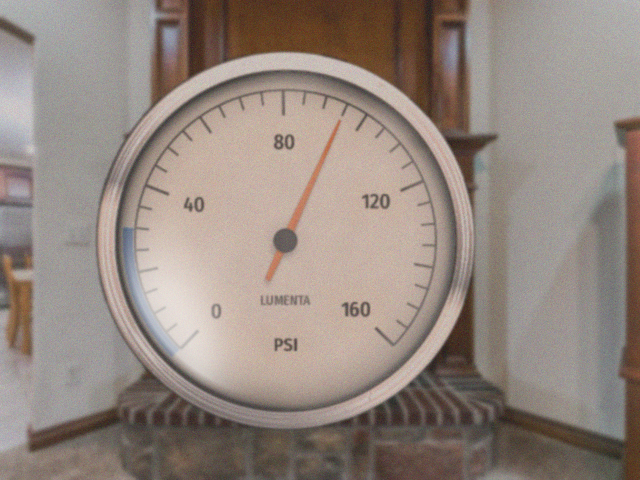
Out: {"value": 95, "unit": "psi"}
